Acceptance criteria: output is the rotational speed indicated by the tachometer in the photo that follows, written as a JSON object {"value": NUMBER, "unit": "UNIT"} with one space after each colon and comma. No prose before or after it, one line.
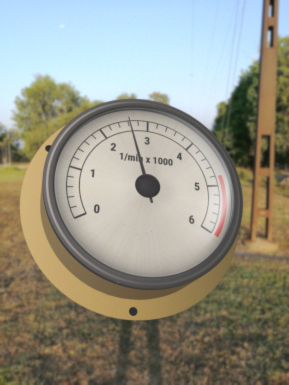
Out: {"value": 2600, "unit": "rpm"}
